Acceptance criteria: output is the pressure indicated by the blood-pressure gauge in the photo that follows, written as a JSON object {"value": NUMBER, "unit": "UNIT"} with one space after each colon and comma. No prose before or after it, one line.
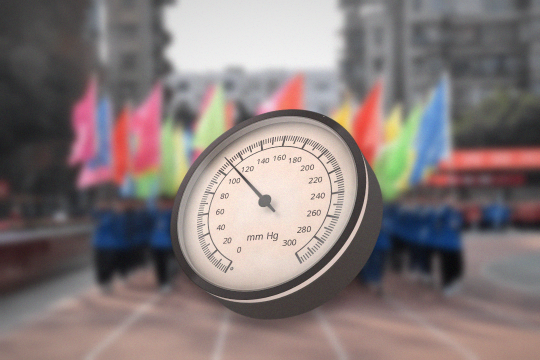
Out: {"value": 110, "unit": "mmHg"}
